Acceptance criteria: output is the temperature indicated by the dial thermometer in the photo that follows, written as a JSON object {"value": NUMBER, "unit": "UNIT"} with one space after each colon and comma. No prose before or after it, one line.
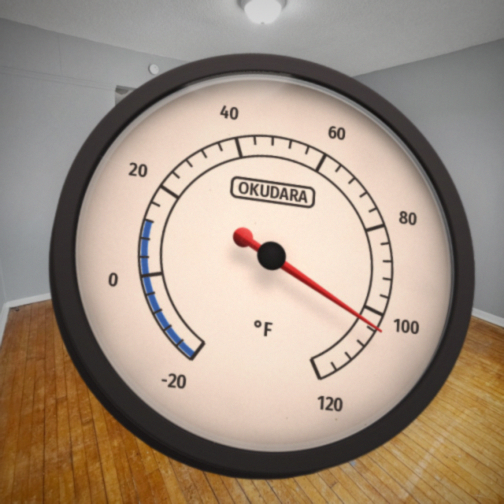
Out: {"value": 104, "unit": "°F"}
